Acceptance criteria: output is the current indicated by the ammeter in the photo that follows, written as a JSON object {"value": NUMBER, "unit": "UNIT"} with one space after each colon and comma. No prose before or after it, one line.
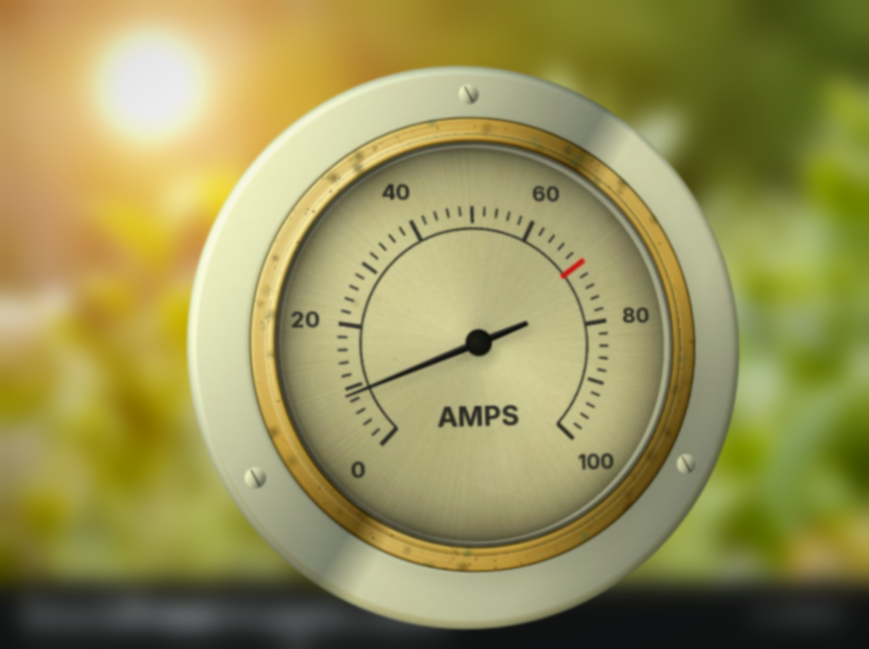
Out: {"value": 9, "unit": "A"}
